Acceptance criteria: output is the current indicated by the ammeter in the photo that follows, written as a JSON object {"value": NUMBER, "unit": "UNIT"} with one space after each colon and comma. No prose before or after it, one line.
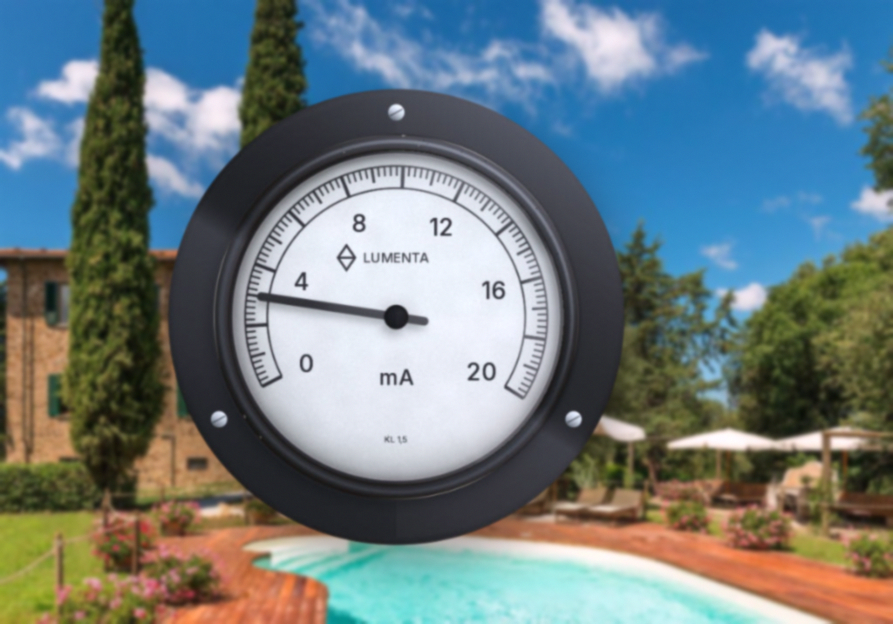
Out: {"value": 3, "unit": "mA"}
